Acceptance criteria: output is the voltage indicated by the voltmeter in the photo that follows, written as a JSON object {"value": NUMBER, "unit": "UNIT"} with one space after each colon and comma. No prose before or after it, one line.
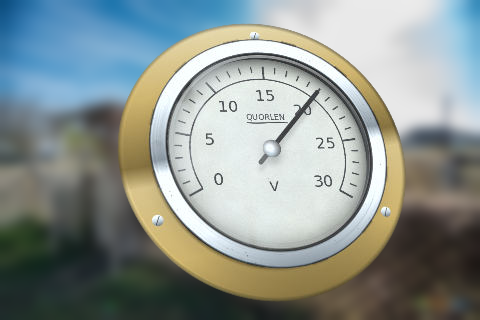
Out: {"value": 20, "unit": "V"}
